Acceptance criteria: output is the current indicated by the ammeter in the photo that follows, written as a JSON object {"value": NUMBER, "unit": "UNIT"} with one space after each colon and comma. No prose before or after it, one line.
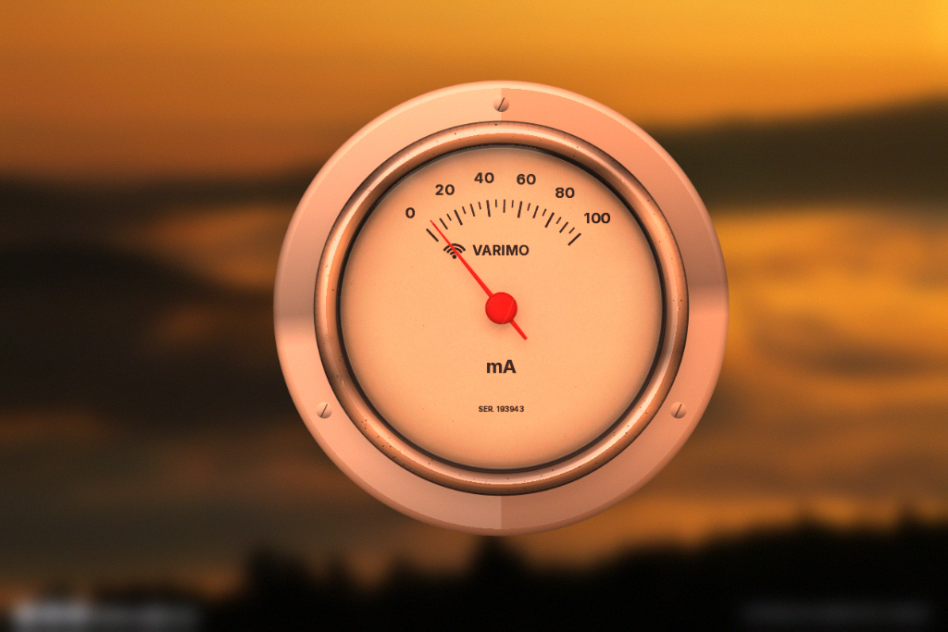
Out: {"value": 5, "unit": "mA"}
